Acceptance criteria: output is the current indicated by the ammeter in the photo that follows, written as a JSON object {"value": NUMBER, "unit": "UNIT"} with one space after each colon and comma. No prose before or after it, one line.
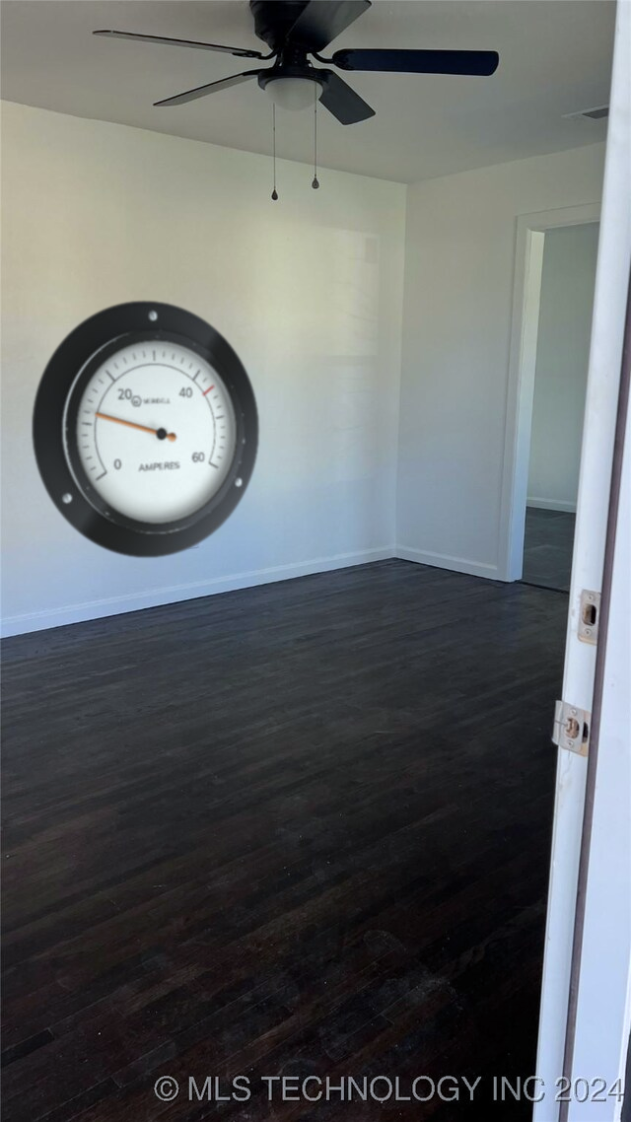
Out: {"value": 12, "unit": "A"}
